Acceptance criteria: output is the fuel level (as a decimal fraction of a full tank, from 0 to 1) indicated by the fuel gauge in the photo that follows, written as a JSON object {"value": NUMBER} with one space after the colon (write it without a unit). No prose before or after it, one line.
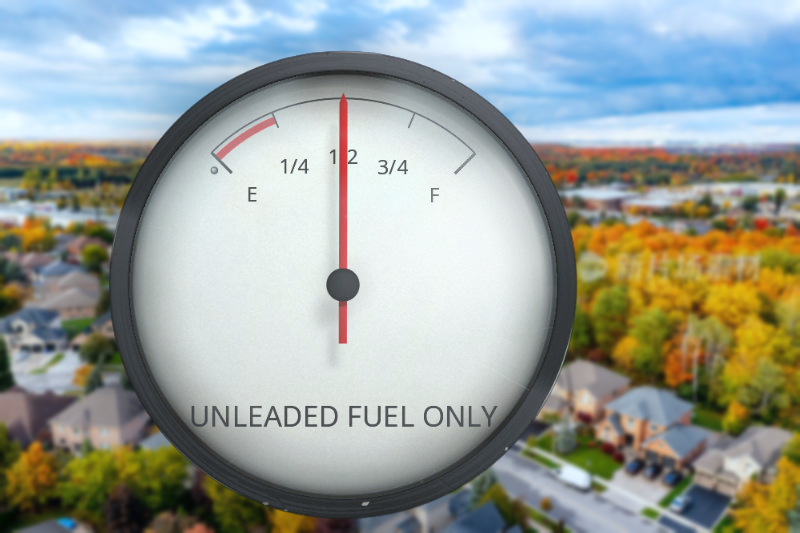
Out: {"value": 0.5}
